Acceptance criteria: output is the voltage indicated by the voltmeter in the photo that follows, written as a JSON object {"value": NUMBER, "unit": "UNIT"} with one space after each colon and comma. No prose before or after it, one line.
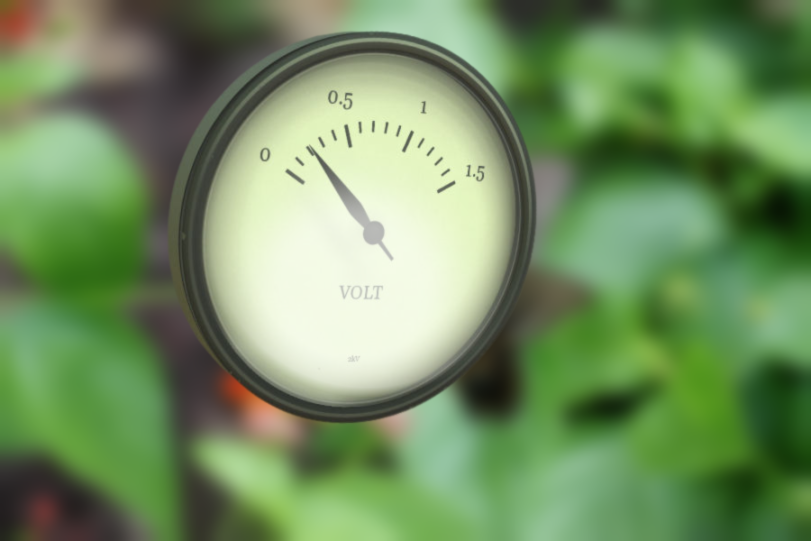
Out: {"value": 0.2, "unit": "V"}
